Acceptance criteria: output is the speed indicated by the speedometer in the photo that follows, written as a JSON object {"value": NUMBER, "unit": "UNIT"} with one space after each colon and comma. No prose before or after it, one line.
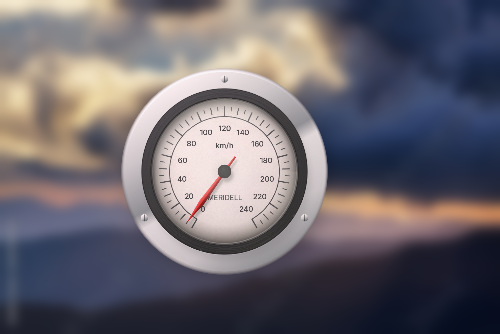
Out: {"value": 5, "unit": "km/h"}
